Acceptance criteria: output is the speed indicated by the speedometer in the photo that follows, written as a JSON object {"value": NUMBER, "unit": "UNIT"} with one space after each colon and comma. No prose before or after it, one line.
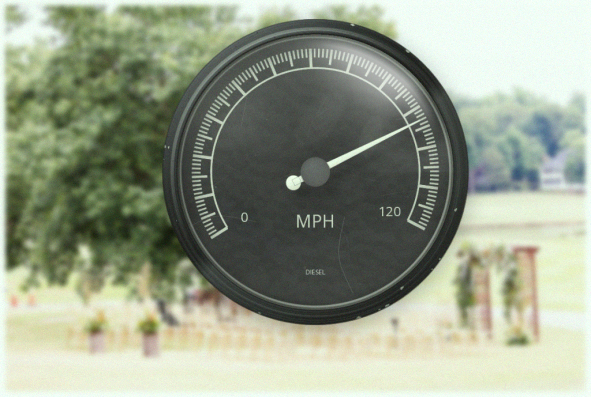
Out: {"value": 93, "unit": "mph"}
